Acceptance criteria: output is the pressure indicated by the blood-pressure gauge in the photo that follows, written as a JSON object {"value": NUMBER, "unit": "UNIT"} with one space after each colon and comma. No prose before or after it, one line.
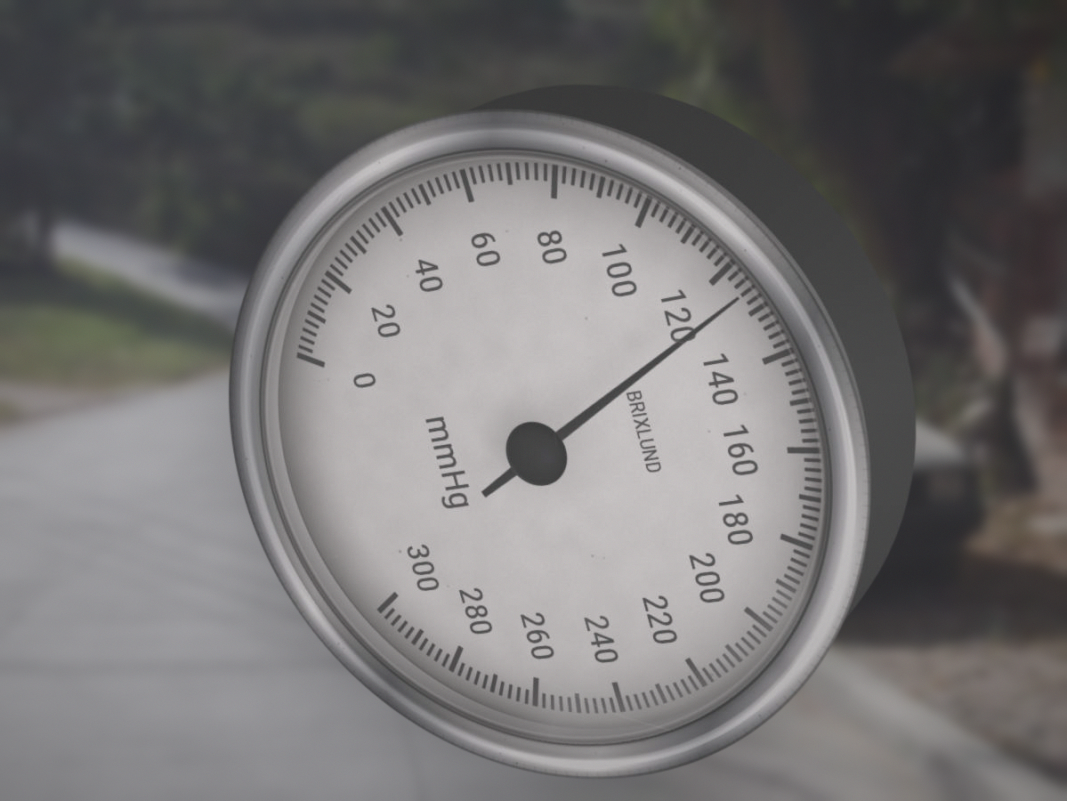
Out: {"value": 126, "unit": "mmHg"}
